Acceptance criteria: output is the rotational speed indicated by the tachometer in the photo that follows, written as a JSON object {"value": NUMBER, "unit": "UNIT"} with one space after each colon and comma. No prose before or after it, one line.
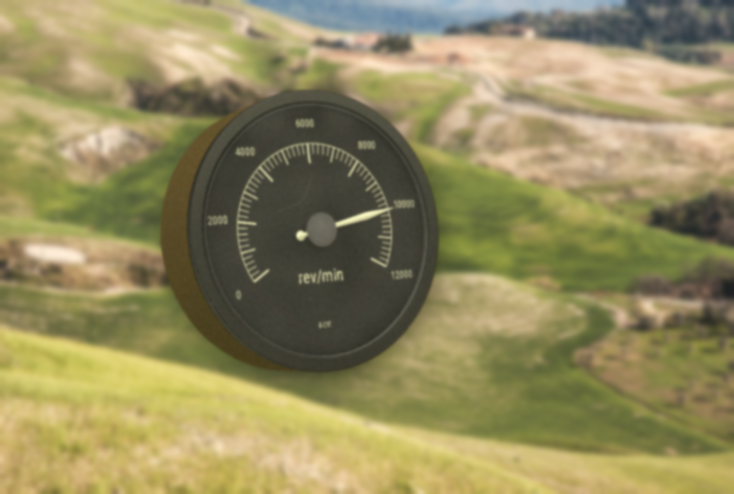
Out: {"value": 10000, "unit": "rpm"}
